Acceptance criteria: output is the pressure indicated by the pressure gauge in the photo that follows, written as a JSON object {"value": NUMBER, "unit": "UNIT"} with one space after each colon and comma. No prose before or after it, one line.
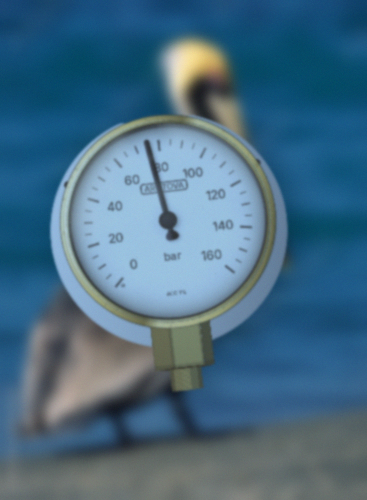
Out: {"value": 75, "unit": "bar"}
